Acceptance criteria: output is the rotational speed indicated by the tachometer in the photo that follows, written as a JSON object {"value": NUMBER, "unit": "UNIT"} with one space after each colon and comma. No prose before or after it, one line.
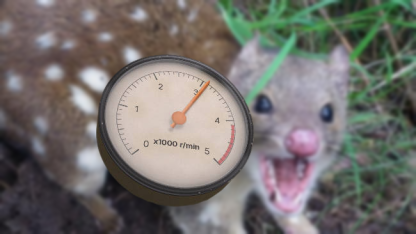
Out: {"value": 3100, "unit": "rpm"}
